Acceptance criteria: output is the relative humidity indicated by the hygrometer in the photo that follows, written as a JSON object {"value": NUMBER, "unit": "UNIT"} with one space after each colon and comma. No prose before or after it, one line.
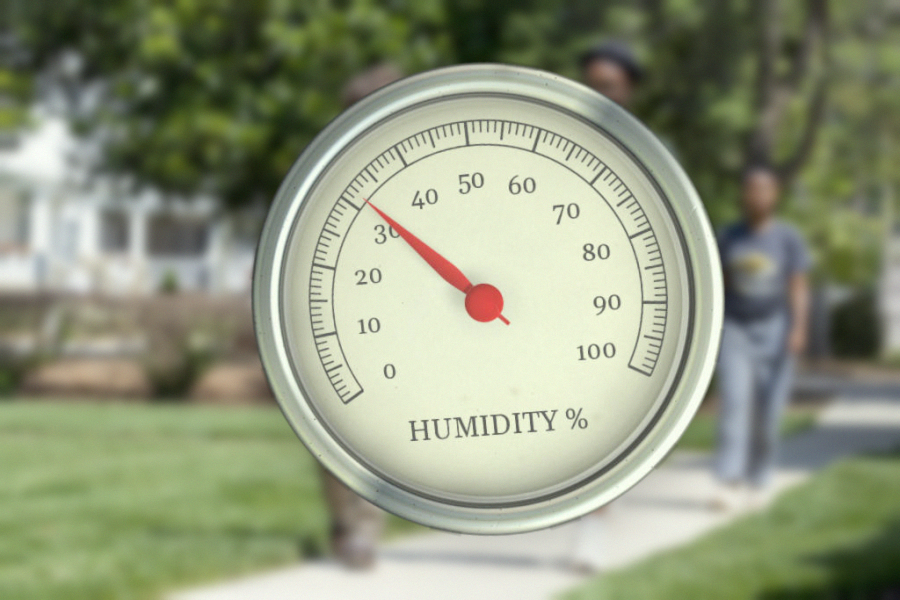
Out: {"value": 32, "unit": "%"}
